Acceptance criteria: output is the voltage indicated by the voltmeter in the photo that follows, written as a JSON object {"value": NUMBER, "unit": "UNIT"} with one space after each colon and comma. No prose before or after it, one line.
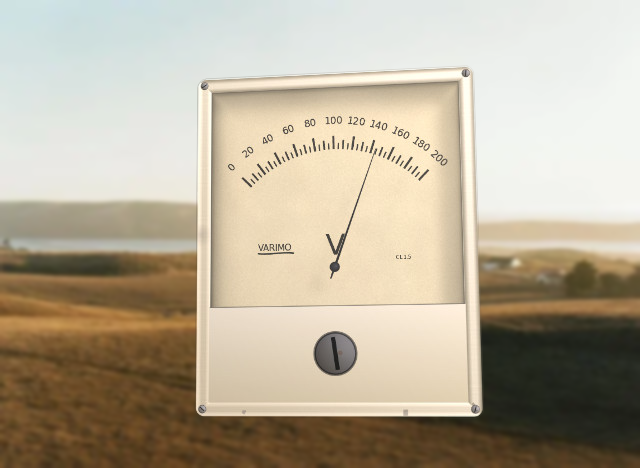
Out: {"value": 145, "unit": "V"}
